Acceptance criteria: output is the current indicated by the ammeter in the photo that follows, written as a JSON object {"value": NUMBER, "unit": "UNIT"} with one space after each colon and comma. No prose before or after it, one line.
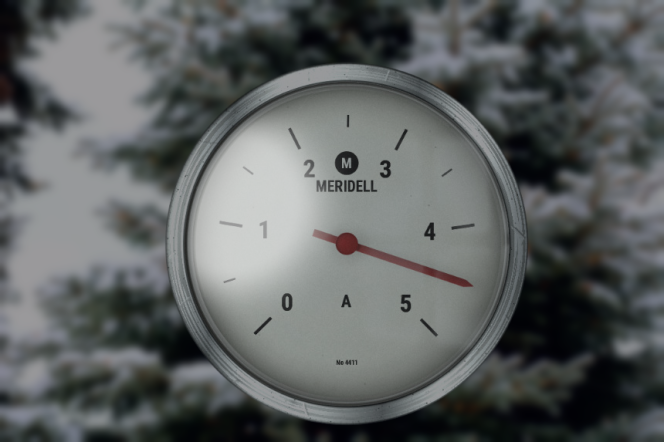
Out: {"value": 4.5, "unit": "A"}
